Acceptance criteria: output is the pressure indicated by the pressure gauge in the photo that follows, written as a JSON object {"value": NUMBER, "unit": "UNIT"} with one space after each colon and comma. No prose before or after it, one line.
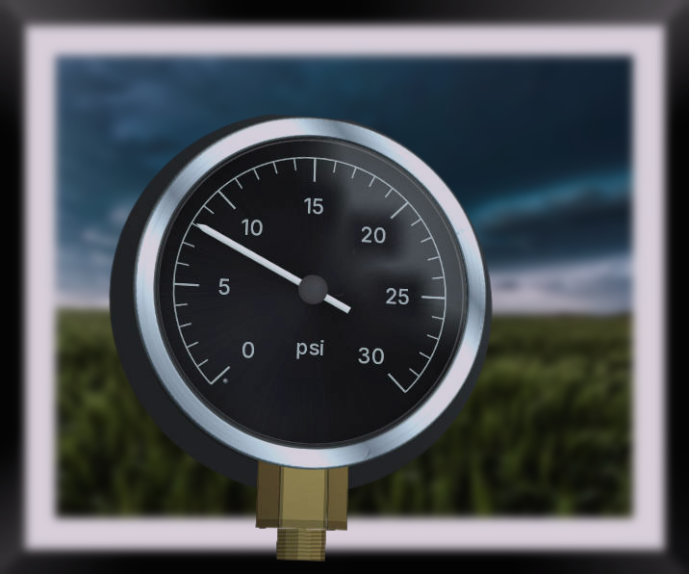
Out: {"value": 8, "unit": "psi"}
